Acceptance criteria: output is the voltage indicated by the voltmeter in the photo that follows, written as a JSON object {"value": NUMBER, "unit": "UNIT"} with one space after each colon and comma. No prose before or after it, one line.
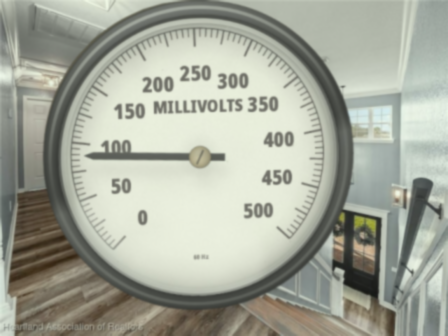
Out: {"value": 90, "unit": "mV"}
